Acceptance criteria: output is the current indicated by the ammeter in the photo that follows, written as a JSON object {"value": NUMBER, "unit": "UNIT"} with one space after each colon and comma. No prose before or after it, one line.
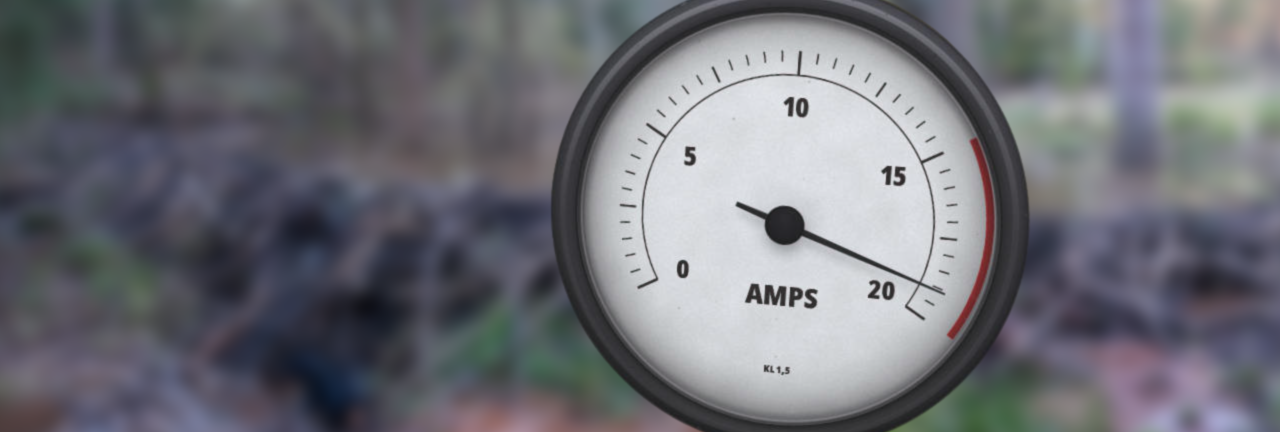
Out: {"value": 19, "unit": "A"}
